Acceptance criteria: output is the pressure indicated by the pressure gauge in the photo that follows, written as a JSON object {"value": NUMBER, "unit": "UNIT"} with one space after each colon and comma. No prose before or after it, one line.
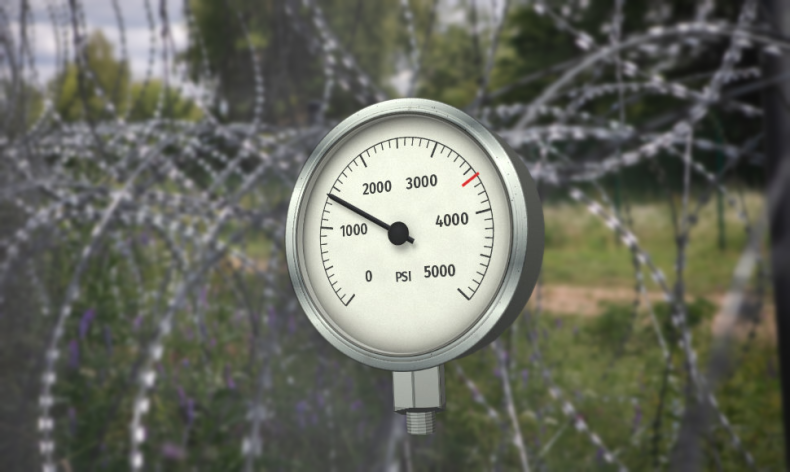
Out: {"value": 1400, "unit": "psi"}
